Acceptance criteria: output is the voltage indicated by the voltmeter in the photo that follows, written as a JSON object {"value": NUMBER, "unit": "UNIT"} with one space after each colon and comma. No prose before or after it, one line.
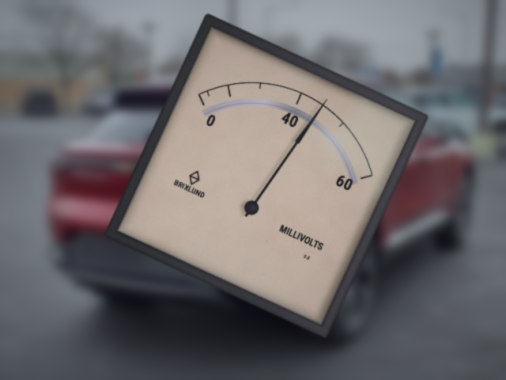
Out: {"value": 45, "unit": "mV"}
